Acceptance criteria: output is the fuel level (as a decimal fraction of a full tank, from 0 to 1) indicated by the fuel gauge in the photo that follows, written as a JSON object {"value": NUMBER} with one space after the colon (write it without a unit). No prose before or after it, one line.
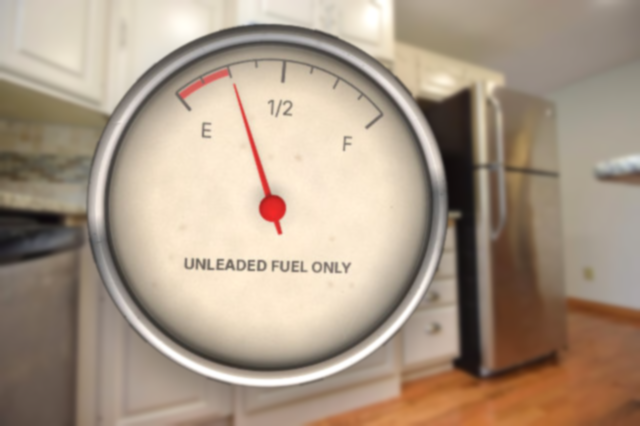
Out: {"value": 0.25}
